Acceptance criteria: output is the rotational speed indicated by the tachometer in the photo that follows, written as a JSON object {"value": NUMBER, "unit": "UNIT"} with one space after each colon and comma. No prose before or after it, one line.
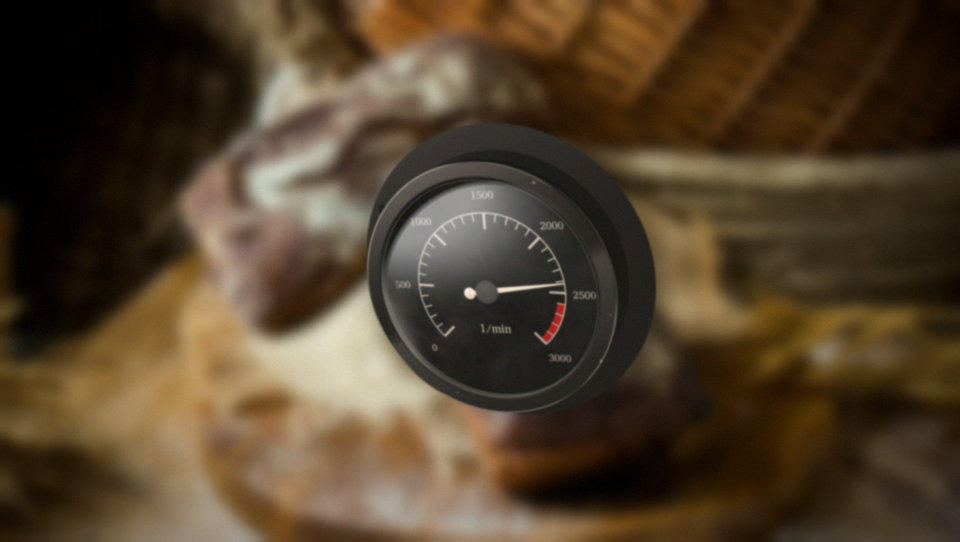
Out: {"value": 2400, "unit": "rpm"}
